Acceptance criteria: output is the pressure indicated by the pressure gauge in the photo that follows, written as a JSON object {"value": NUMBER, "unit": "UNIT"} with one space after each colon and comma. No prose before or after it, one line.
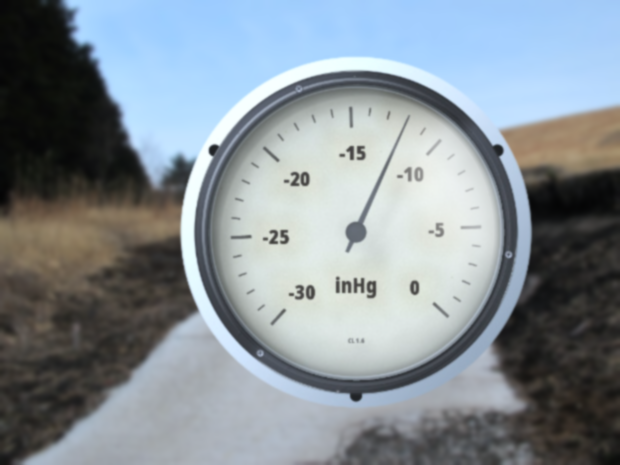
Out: {"value": -12, "unit": "inHg"}
